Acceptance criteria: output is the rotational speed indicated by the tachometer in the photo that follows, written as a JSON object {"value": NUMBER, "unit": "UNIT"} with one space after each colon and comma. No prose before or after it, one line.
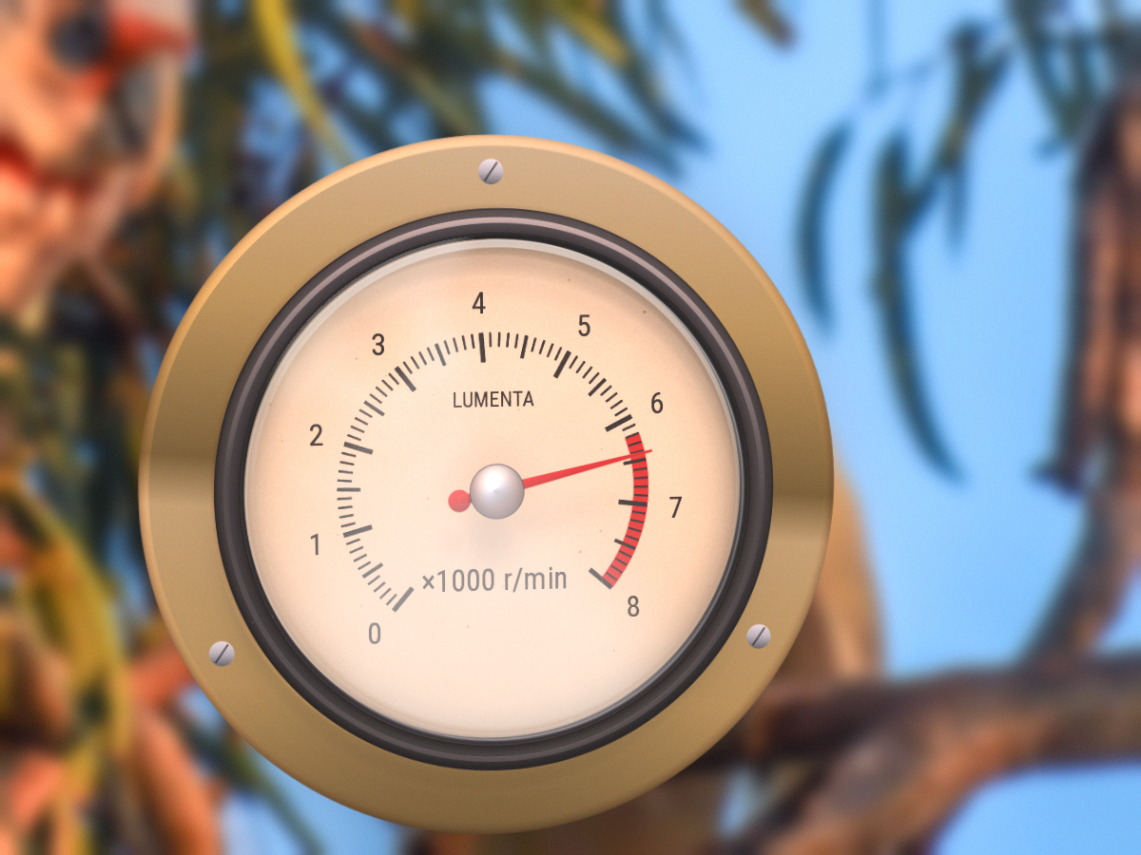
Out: {"value": 6400, "unit": "rpm"}
